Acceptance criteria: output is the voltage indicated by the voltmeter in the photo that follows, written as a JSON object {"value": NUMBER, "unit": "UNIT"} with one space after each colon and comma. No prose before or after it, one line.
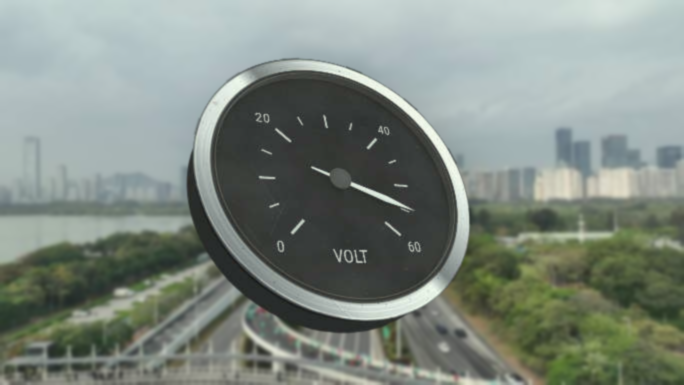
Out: {"value": 55, "unit": "V"}
